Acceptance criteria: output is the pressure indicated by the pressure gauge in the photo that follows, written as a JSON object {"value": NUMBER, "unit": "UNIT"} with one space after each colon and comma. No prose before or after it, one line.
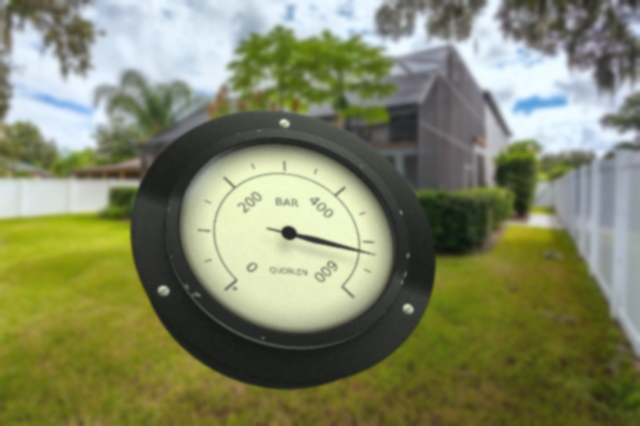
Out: {"value": 525, "unit": "bar"}
